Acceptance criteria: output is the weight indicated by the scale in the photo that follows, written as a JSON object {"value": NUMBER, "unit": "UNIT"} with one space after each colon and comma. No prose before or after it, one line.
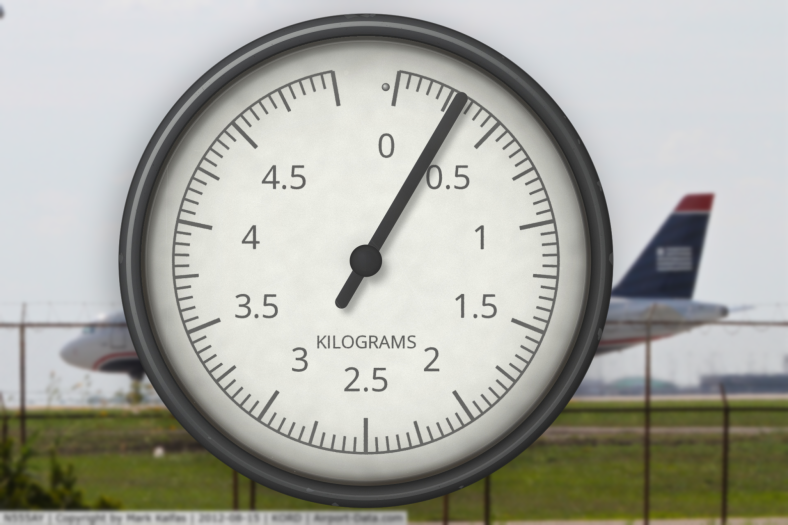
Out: {"value": 0.3, "unit": "kg"}
